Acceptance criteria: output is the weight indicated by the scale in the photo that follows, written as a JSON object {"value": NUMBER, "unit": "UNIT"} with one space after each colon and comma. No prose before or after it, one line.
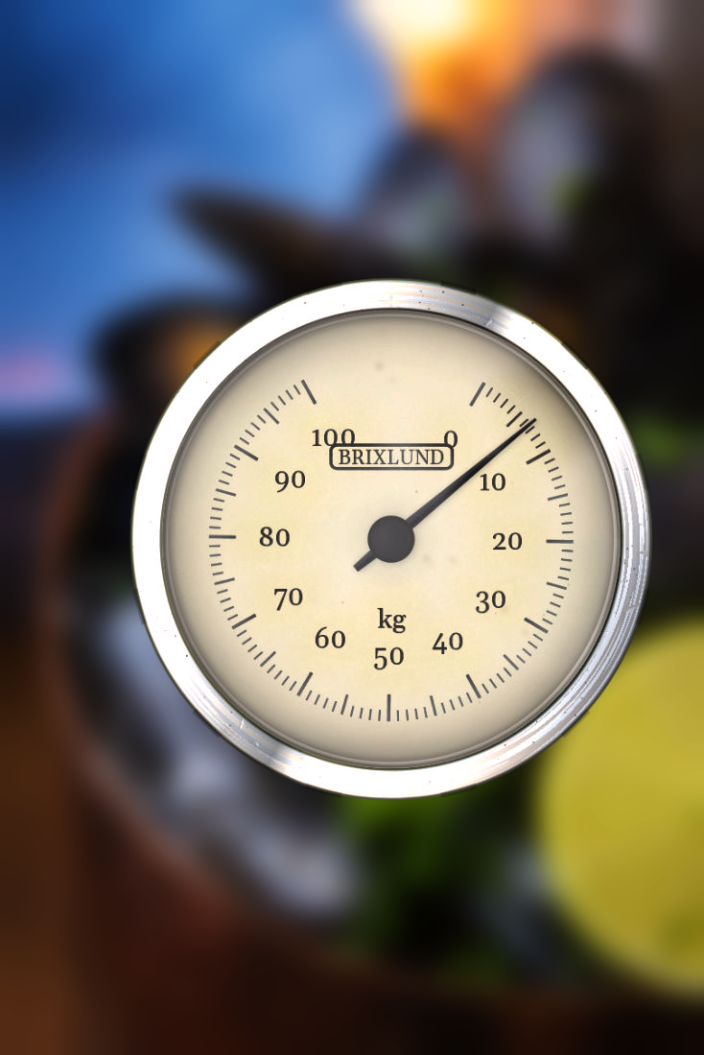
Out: {"value": 6.5, "unit": "kg"}
